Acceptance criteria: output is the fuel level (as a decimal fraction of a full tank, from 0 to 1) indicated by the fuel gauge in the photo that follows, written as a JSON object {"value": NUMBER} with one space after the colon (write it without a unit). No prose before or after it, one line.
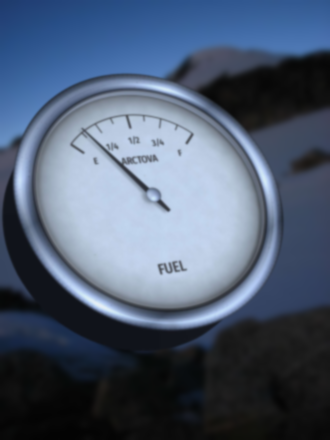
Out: {"value": 0.125}
